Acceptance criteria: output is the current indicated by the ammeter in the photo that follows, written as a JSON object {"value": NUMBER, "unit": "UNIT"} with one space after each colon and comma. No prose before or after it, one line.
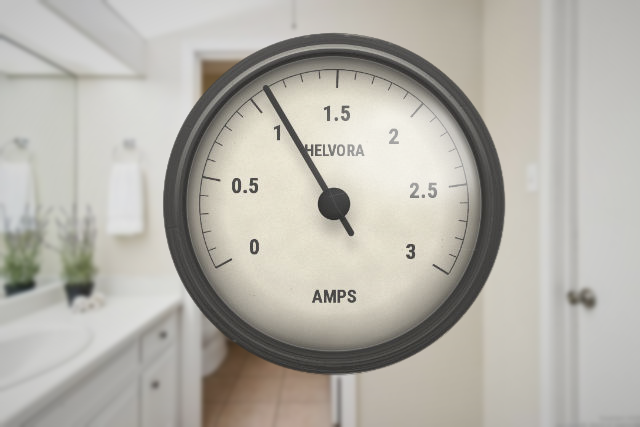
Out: {"value": 1.1, "unit": "A"}
